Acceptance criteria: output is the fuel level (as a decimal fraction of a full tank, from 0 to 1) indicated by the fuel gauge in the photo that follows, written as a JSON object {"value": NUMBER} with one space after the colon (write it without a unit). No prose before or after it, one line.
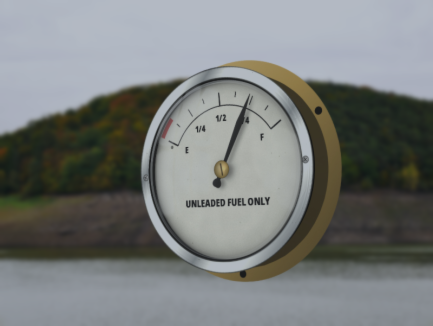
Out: {"value": 0.75}
